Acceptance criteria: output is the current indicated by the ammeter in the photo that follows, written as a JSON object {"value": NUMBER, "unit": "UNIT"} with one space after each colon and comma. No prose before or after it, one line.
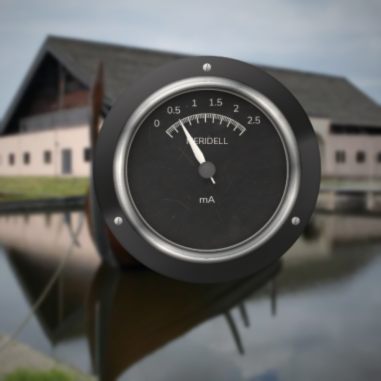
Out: {"value": 0.5, "unit": "mA"}
